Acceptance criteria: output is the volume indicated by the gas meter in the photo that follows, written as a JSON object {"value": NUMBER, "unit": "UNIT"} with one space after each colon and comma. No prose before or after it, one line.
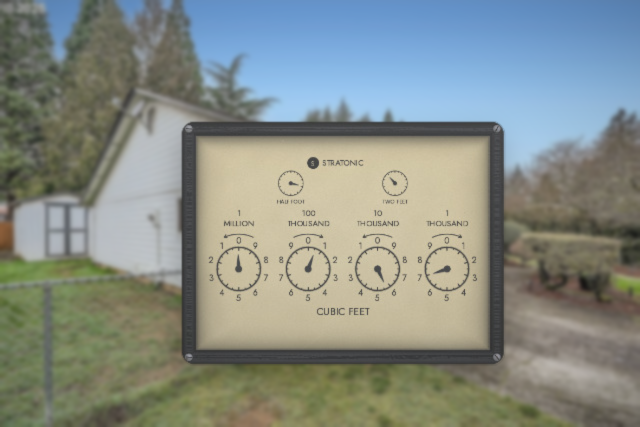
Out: {"value": 5700, "unit": "ft³"}
